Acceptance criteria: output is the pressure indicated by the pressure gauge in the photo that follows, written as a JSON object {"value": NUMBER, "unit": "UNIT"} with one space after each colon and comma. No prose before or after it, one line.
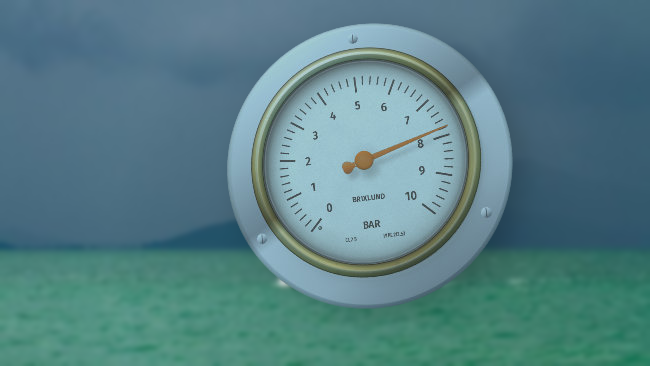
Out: {"value": 7.8, "unit": "bar"}
